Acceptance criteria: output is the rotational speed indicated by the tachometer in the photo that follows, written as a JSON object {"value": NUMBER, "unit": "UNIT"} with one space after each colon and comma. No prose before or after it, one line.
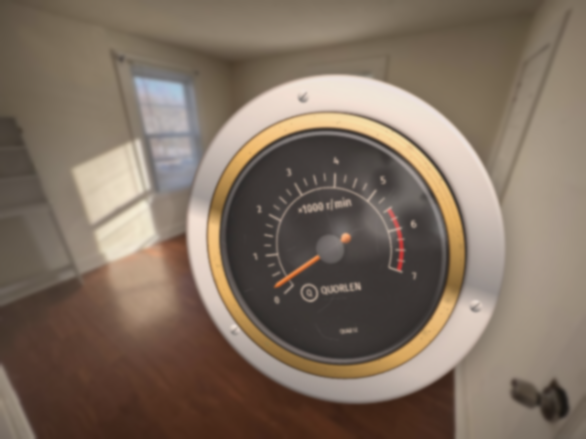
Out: {"value": 250, "unit": "rpm"}
